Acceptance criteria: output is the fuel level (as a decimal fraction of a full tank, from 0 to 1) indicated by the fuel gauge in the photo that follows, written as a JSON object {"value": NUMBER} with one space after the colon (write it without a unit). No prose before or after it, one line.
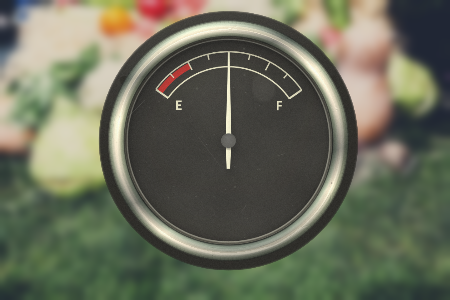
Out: {"value": 0.5}
